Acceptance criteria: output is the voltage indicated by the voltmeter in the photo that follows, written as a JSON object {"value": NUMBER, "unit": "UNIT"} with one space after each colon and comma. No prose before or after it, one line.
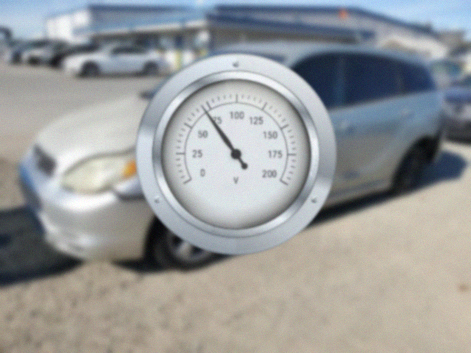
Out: {"value": 70, "unit": "V"}
